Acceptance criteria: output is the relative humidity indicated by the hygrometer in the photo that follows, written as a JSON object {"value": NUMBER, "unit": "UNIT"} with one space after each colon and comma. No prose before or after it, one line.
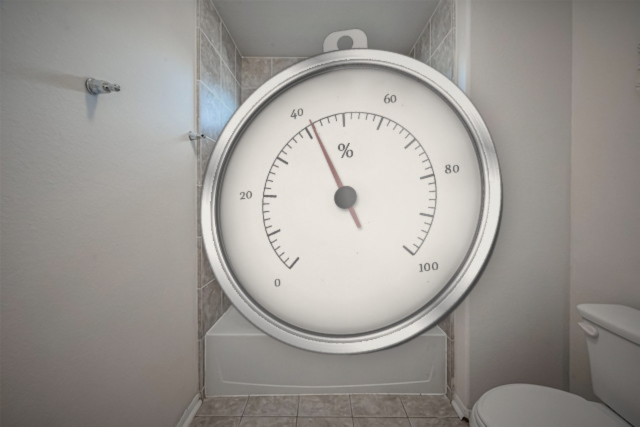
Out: {"value": 42, "unit": "%"}
